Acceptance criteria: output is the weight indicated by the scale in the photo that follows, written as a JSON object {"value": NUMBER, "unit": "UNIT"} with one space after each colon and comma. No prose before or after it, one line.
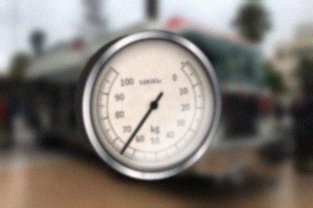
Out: {"value": 65, "unit": "kg"}
